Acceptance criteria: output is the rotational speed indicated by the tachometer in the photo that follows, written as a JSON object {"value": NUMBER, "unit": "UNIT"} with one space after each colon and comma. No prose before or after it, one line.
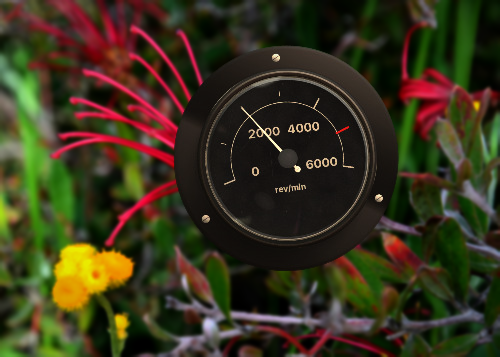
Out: {"value": 2000, "unit": "rpm"}
